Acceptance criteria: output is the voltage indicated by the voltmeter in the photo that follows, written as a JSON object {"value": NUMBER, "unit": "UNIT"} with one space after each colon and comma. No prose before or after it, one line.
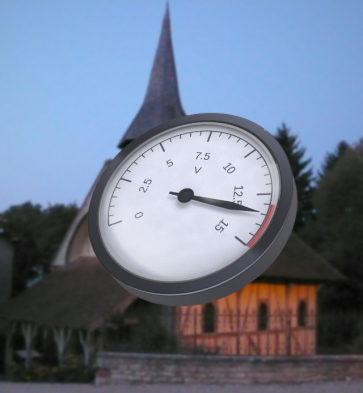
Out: {"value": 13.5, "unit": "V"}
